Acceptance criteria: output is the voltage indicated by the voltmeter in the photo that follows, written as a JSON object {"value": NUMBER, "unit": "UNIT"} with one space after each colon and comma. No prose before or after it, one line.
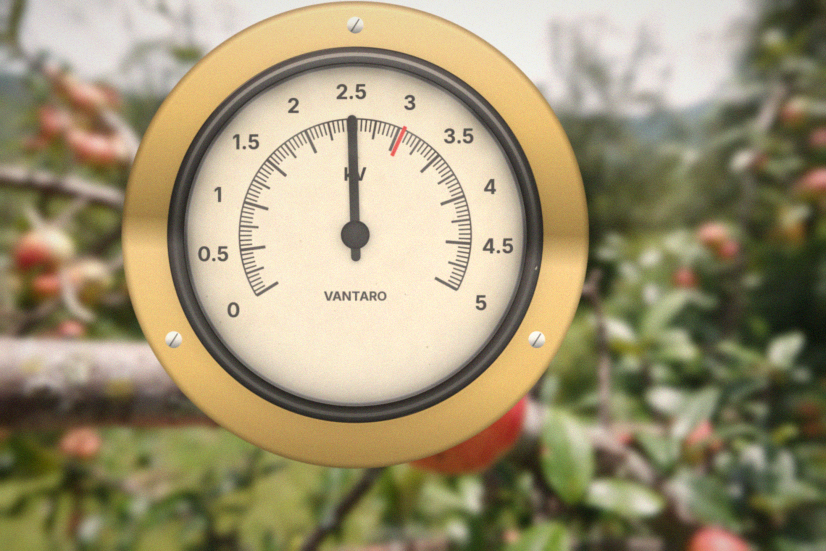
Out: {"value": 2.5, "unit": "kV"}
